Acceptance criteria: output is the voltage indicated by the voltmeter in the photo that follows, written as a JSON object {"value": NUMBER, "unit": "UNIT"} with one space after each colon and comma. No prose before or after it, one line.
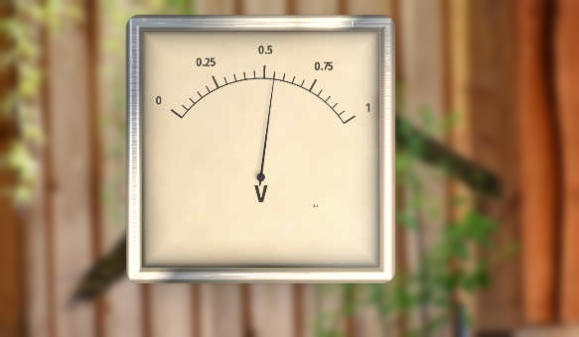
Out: {"value": 0.55, "unit": "V"}
